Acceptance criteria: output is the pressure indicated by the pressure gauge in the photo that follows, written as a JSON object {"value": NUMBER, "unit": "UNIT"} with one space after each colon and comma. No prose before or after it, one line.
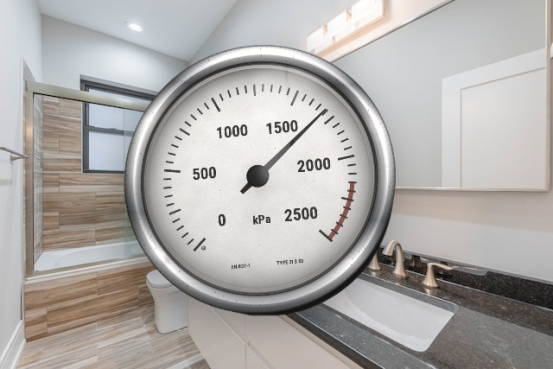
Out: {"value": 1700, "unit": "kPa"}
